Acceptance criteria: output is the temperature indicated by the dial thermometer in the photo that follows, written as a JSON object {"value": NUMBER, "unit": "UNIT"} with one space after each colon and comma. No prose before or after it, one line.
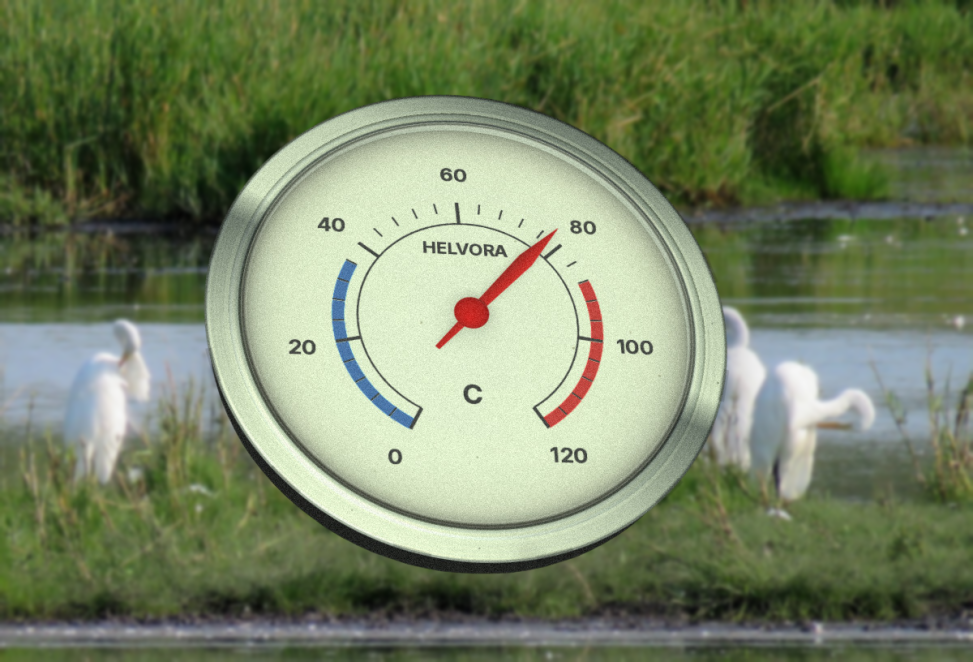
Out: {"value": 78, "unit": "°C"}
